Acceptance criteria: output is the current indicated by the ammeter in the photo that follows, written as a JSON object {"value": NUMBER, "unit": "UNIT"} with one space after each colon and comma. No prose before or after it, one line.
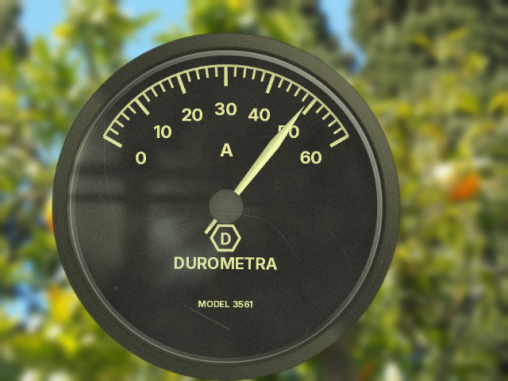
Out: {"value": 49, "unit": "A"}
